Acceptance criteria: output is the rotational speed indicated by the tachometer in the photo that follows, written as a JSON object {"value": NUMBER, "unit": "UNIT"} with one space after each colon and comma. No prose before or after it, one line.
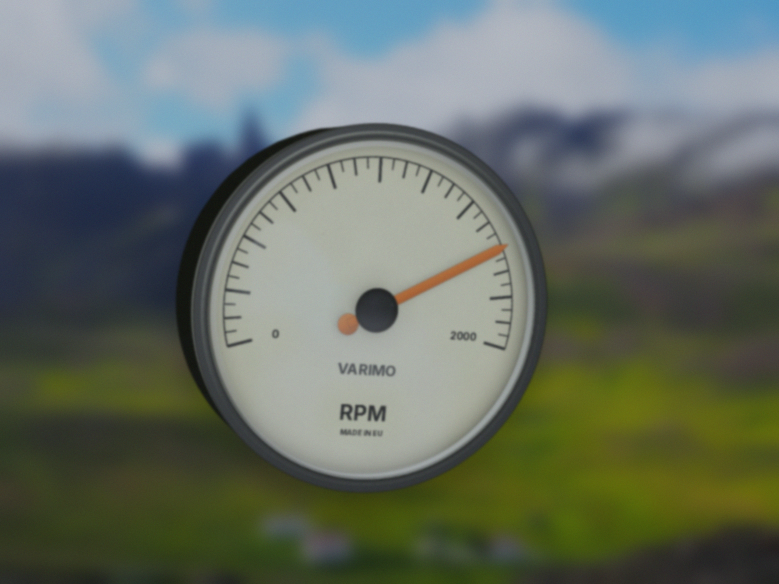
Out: {"value": 1600, "unit": "rpm"}
